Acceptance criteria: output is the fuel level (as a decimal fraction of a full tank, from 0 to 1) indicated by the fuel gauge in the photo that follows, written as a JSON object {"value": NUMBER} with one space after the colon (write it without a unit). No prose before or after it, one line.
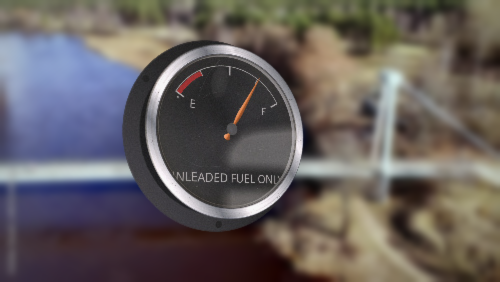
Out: {"value": 0.75}
